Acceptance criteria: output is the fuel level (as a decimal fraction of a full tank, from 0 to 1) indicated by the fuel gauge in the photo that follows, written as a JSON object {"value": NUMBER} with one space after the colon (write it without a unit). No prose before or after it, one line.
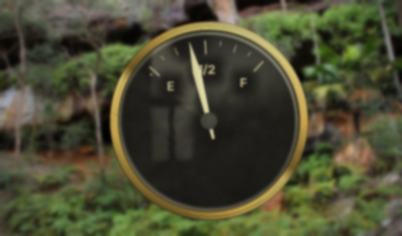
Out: {"value": 0.375}
